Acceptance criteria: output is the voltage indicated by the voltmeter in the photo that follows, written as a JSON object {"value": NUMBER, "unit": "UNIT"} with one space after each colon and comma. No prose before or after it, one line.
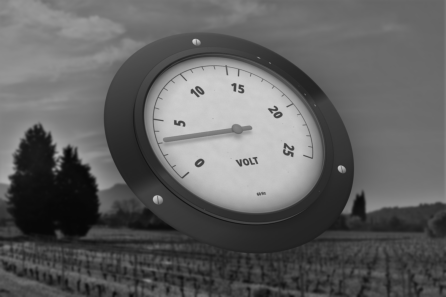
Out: {"value": 3, "unit": "V"}
